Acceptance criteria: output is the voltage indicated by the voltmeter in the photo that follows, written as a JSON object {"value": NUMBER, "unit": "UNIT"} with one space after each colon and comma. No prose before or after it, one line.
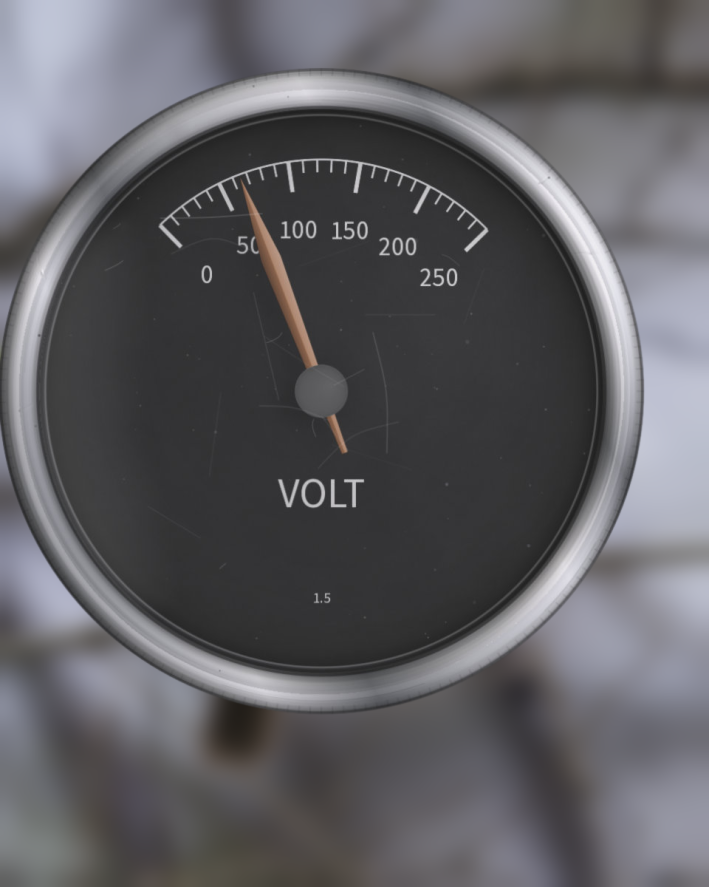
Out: {"value": 65, "unit": "V"}
